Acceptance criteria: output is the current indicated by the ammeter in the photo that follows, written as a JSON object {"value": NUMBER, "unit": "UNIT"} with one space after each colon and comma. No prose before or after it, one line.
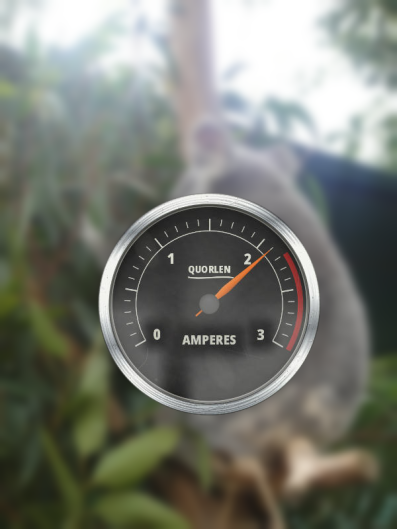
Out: {"value": 2.1, "unit": "A"}
